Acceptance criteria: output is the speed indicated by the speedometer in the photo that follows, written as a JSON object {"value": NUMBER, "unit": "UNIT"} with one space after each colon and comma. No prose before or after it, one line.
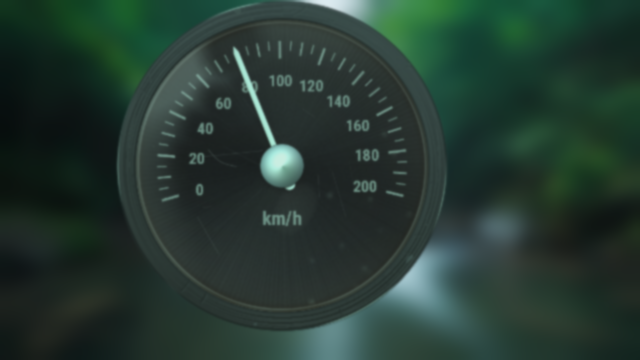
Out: {"value": 80, "unit": "km/h"}
